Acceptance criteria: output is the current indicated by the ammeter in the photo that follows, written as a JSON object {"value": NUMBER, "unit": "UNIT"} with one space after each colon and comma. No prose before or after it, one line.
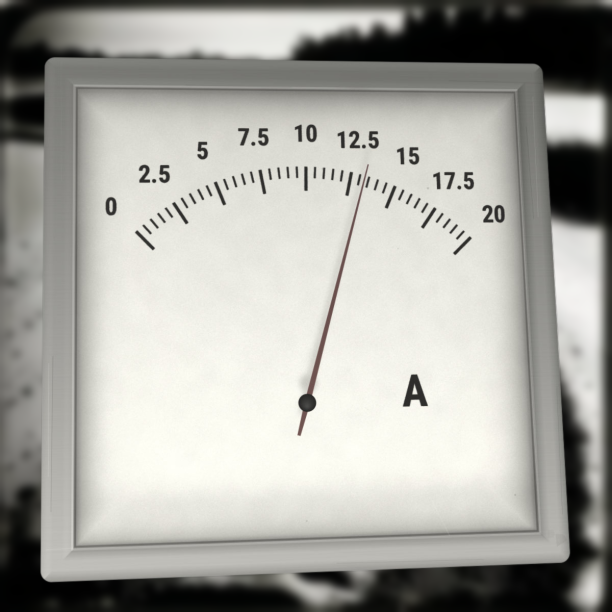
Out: {"value": 13.25, "unit": "A"}
